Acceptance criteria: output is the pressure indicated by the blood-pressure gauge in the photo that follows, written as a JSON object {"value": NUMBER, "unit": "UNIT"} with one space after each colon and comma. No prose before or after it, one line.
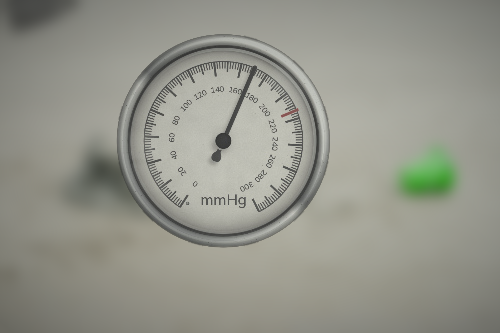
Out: {"value": 170, "unit": "mmHg"}
